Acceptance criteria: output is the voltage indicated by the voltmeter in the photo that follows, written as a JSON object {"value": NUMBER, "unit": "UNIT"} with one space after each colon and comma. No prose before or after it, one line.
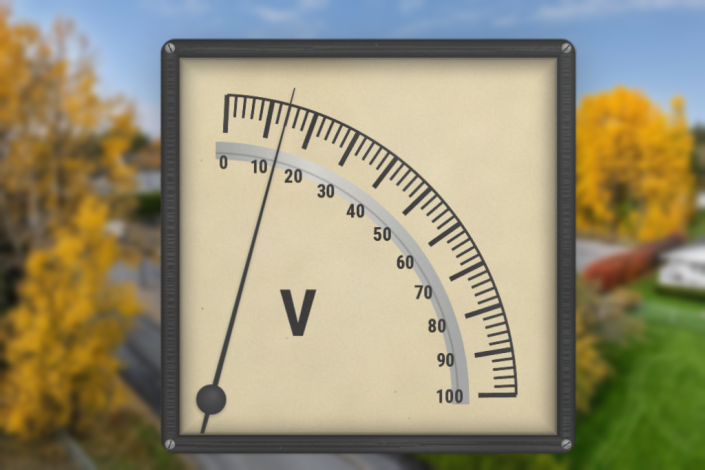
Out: {"value": 14, "unit": "V"}
